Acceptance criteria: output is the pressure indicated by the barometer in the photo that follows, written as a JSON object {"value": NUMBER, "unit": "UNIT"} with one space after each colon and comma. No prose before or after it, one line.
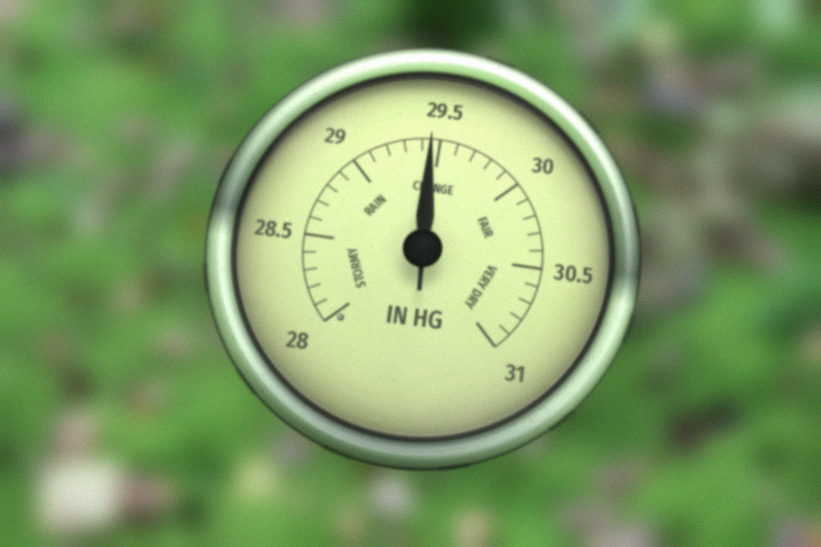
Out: {"value": 29.45, "unit": "inHg"}
